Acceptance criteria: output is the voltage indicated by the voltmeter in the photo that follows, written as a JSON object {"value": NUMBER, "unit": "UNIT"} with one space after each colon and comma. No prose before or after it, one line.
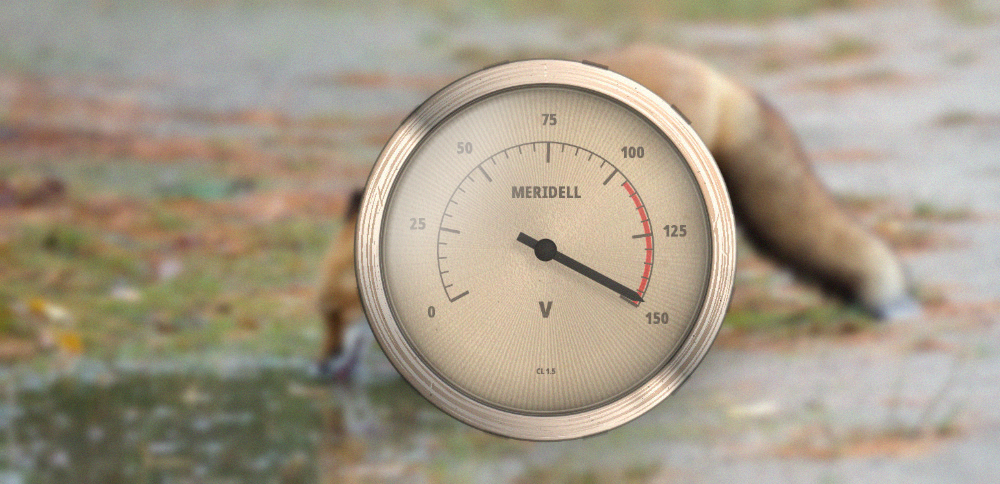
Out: {"value": 147.5, "unit": "V"}
